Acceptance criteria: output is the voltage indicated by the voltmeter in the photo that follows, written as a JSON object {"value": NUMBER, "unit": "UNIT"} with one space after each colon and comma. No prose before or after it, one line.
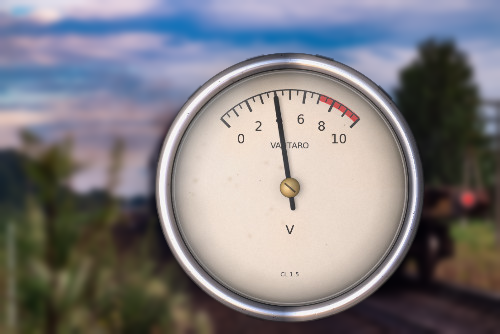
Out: {"value": 4, "unit": "V"}
